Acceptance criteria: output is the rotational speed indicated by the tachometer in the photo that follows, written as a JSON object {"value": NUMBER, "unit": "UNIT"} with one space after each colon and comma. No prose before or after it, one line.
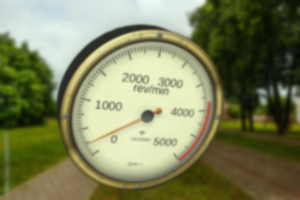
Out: {"value": 250, "unit": "rpm"}
